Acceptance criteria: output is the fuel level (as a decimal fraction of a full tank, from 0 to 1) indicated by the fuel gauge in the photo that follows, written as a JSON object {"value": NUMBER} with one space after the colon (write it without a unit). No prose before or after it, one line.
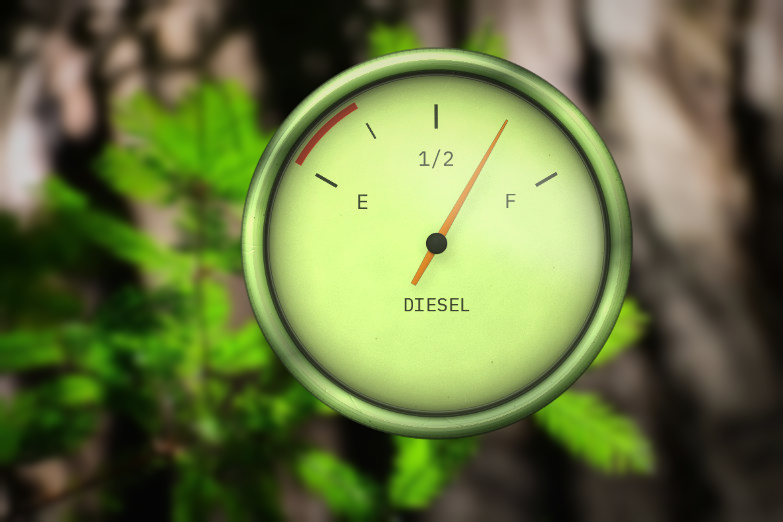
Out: {"value": 0.75}
